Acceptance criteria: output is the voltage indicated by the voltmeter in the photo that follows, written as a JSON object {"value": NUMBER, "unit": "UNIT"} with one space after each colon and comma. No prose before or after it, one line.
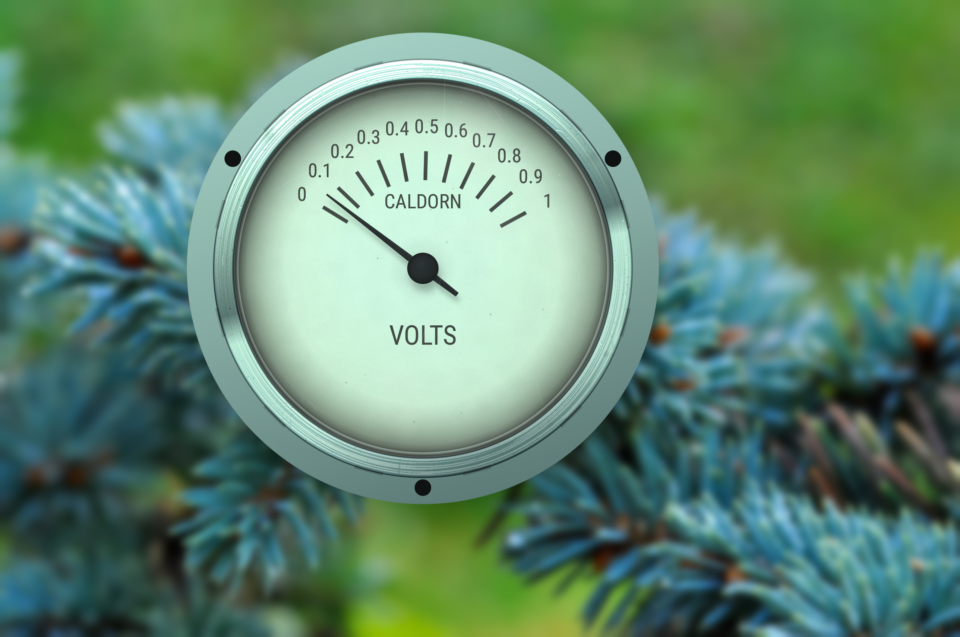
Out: {"value": 0.05, "unit": "V"}
